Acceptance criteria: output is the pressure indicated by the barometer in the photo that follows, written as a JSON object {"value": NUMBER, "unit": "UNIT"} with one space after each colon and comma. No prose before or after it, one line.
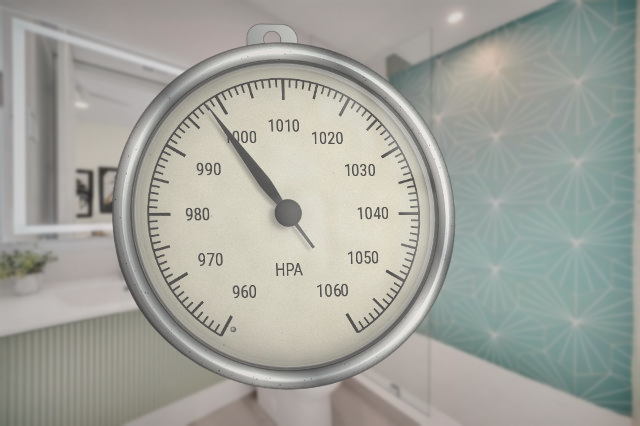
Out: {"value": 998, "unit": "hPa"}
